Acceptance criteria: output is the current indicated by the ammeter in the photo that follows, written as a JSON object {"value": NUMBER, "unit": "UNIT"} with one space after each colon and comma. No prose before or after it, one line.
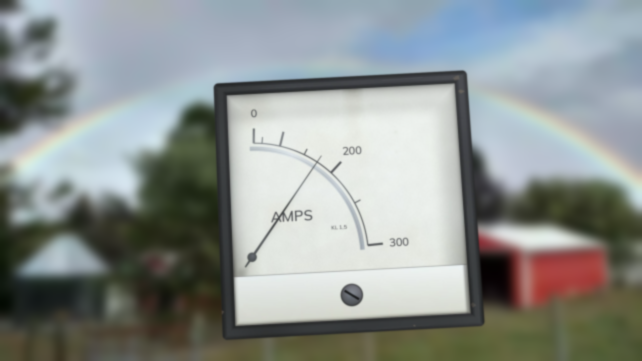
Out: {"value": 175, "unit": "A"}
